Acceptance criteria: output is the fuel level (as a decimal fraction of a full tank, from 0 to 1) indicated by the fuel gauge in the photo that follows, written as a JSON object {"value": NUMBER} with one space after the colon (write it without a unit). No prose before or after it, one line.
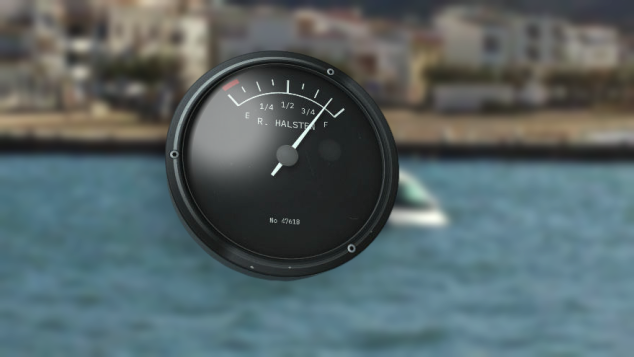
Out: {"value": 0.875}
